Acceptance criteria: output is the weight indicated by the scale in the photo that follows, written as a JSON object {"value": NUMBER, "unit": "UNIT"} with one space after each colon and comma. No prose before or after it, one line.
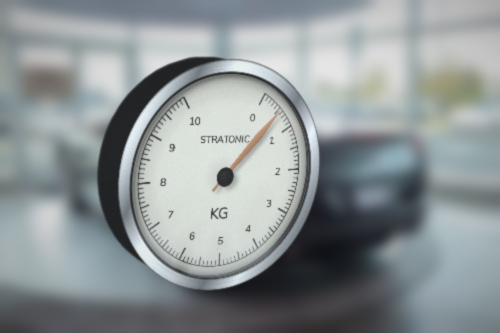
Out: {"value": 0.5, "unit": "kg"}
